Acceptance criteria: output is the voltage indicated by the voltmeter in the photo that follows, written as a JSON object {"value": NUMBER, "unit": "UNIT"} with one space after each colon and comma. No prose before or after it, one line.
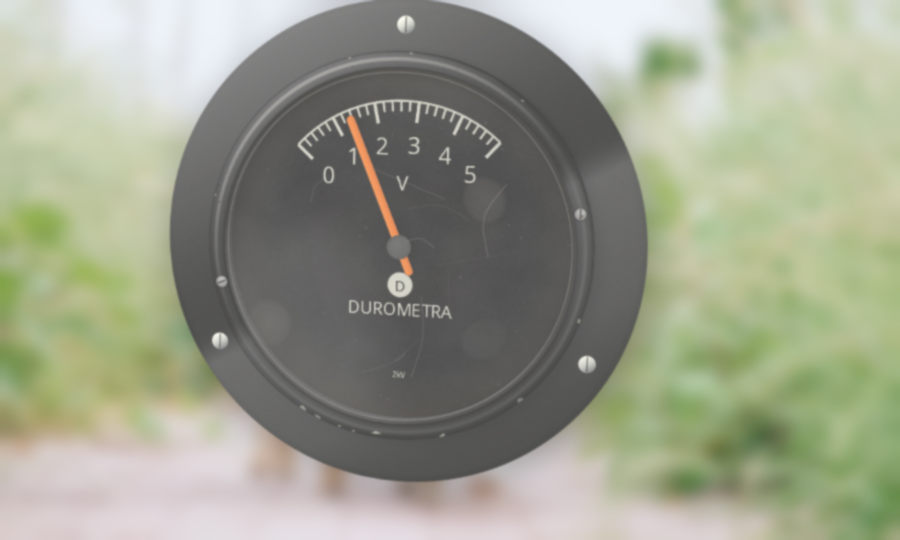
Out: {"value": 1.4, "unit": "V"}
